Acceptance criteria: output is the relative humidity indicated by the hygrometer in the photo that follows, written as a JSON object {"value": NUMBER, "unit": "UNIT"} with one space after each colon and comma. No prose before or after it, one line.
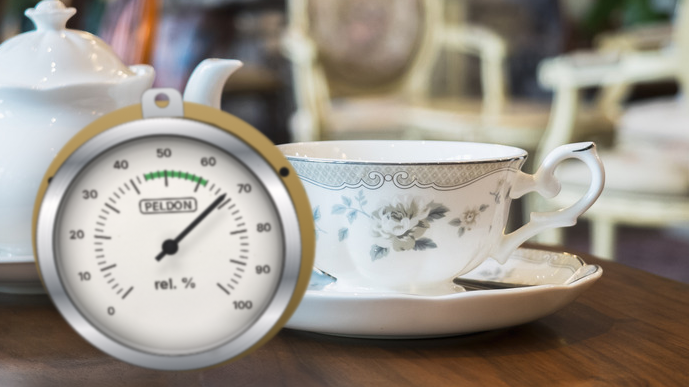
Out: {"value": 68, "unit": "%"}
